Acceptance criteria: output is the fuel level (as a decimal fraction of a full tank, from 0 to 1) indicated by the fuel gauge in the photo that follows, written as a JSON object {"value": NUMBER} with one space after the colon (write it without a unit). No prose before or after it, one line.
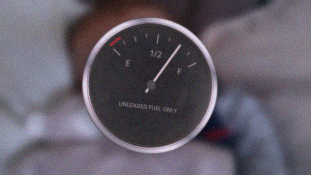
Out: {"value": 0.75}
